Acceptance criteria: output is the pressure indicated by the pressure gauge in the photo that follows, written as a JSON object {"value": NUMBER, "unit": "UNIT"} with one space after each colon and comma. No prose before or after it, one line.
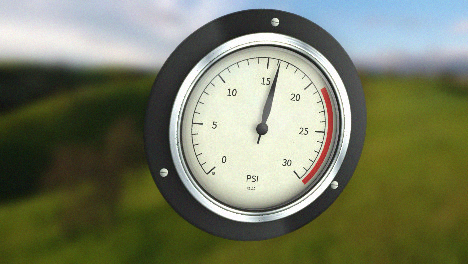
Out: {"value": 16, "unit": "psi"}
